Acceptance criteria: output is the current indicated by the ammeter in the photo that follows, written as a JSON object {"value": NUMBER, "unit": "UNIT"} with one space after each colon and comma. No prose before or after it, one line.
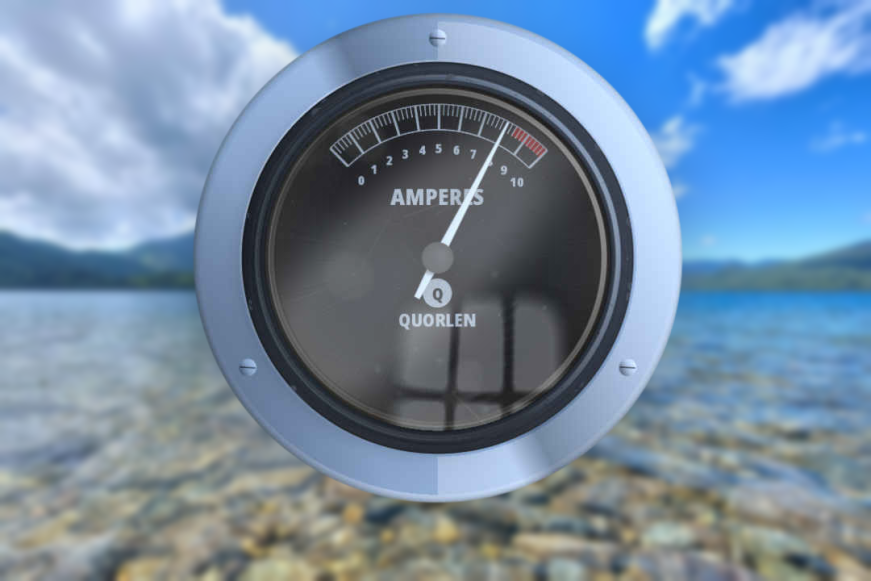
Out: {"value": 8, "unit": "A"}
